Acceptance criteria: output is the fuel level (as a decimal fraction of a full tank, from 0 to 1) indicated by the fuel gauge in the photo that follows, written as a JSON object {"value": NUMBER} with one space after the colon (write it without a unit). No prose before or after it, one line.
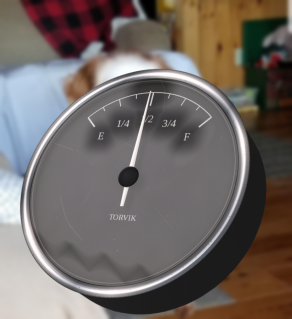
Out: {"value": 0.5}
